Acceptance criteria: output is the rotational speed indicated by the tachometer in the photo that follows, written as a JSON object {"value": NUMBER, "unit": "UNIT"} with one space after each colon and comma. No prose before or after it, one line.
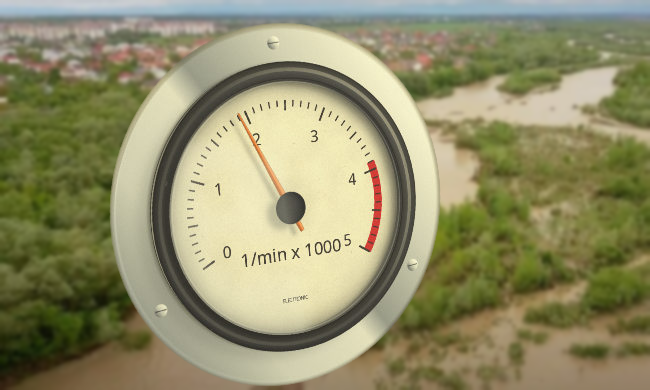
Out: {"value": 1900, "unit": "rpm"}
